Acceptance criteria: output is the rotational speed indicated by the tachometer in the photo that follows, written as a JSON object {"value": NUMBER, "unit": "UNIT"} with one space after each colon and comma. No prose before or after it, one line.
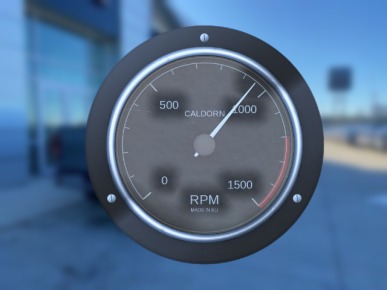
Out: {"value": 950, "unit": "rpm"}
